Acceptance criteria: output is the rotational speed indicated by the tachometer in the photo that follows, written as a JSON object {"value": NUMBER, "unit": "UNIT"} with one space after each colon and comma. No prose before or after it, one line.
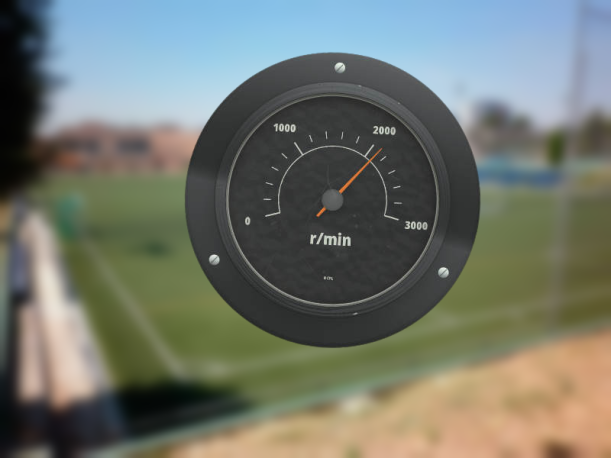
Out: {"value": 2100, "unit": "rpm"}
